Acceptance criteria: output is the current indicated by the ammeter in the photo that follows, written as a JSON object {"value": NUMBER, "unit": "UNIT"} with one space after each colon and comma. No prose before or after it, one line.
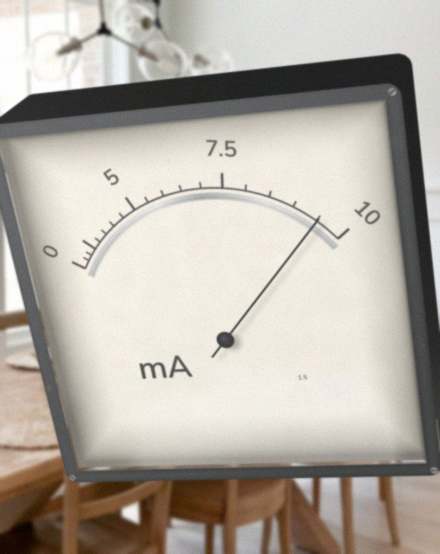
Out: {"value": 9.5, "unit": "mA"}
